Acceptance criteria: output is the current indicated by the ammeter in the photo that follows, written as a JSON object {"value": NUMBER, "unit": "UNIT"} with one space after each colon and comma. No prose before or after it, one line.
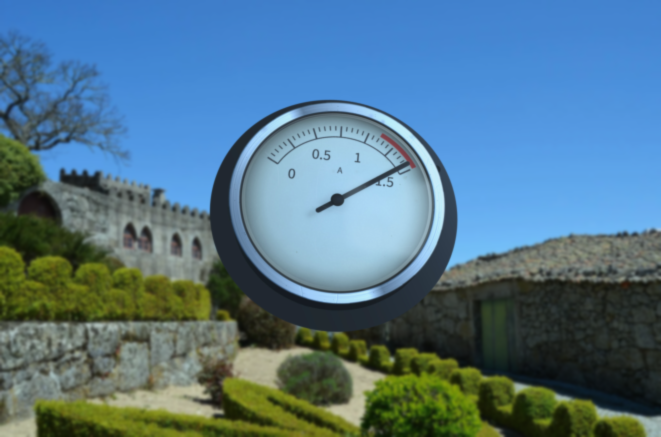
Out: {"value": 1.45, "unit": "A"}
